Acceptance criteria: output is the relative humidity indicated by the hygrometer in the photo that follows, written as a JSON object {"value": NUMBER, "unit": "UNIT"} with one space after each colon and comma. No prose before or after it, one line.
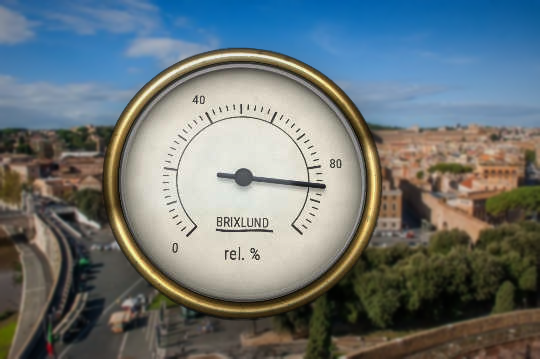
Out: {"value": 86, "unit": "%"}
